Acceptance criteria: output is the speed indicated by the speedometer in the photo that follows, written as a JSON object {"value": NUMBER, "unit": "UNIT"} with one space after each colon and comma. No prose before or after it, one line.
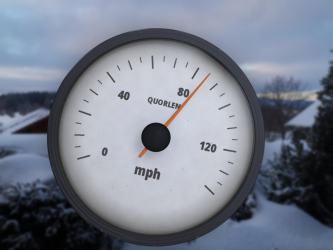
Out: {"value": 85, "unit": "mph"}
